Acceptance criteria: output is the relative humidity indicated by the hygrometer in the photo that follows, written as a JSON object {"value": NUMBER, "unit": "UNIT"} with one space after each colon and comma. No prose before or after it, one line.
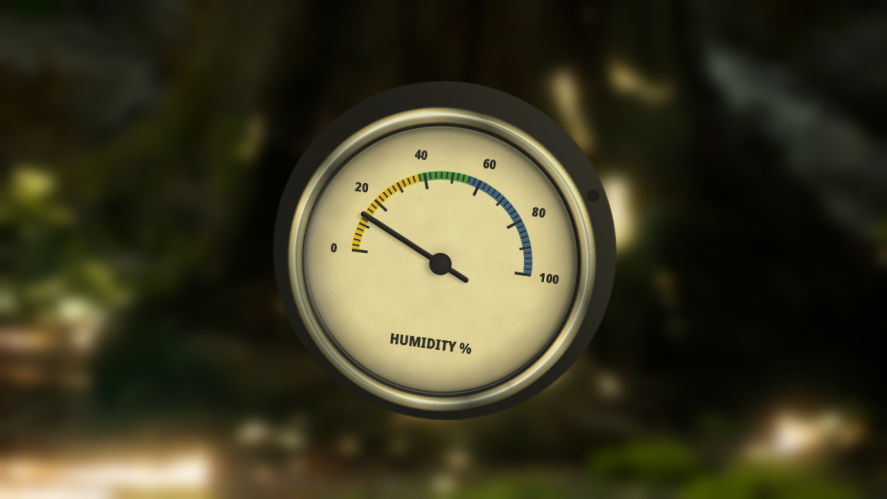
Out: {"value": 14, "unit": "%"}
